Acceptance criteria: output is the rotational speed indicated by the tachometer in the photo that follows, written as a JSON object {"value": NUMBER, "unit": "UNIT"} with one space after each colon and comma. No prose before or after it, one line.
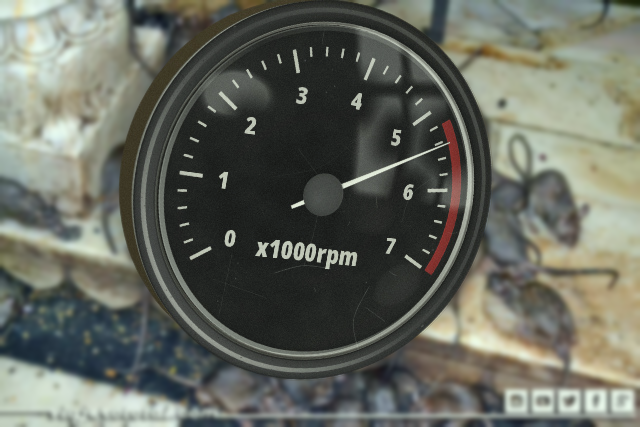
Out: {"value": 5400, "unit": "rpm"}
